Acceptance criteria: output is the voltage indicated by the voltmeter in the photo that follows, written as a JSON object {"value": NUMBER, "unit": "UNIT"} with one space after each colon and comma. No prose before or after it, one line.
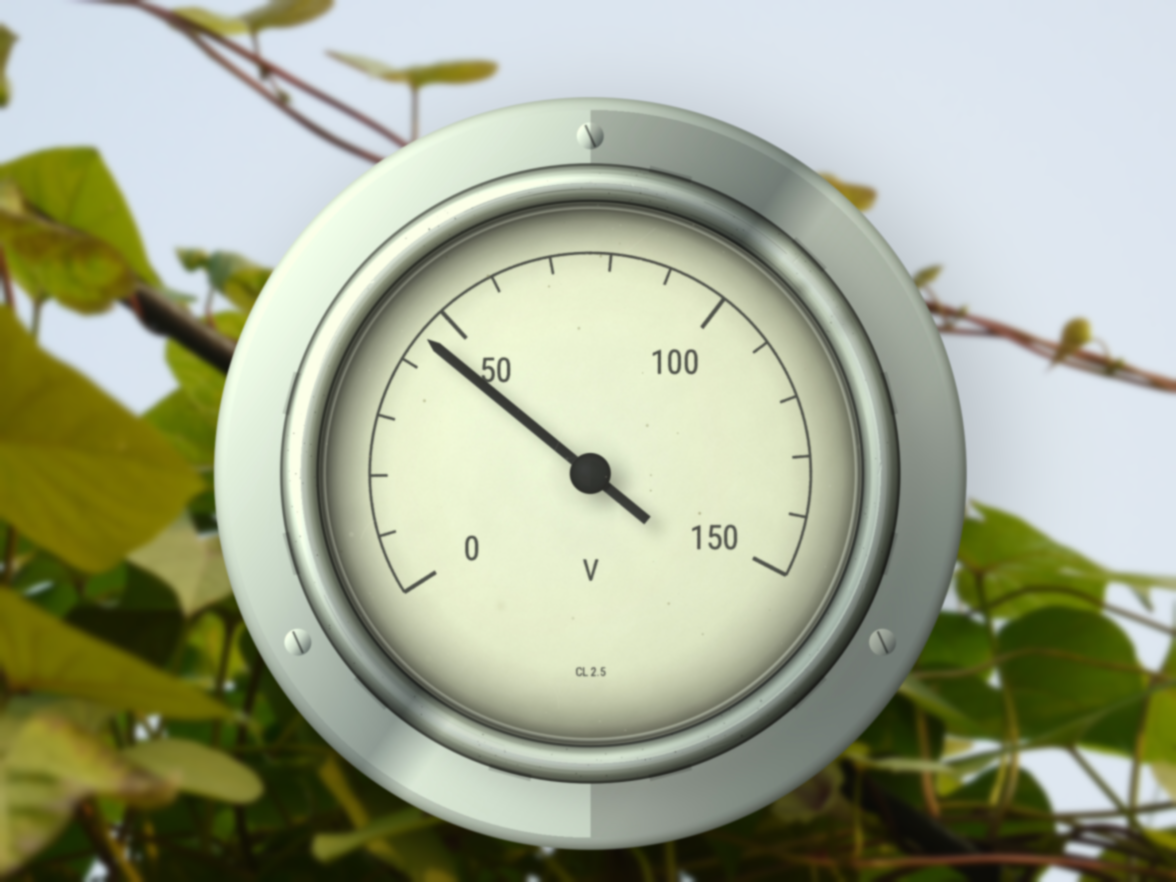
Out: {"value": 45, "unit": "V"}
